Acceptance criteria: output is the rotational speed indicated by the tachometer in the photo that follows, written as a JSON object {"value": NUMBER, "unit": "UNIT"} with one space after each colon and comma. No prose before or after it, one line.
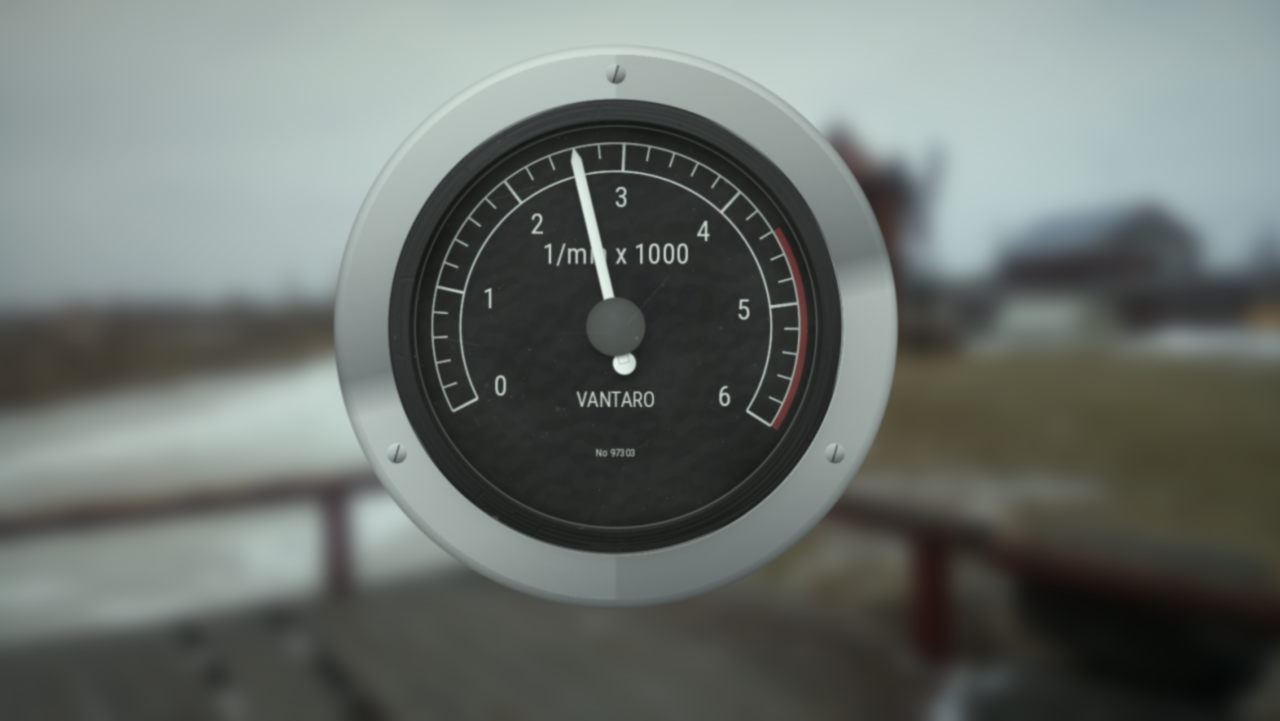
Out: {"value": 2600, "unit": "rpm"}
